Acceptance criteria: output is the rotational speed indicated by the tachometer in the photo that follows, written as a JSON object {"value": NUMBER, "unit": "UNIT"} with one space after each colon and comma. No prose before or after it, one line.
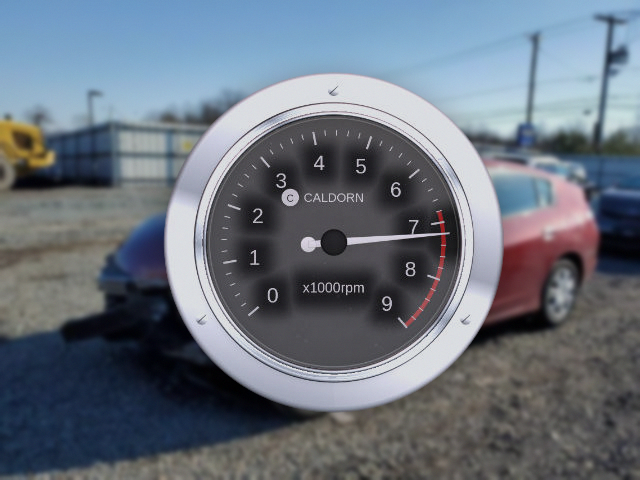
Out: {"value": 7200, "unit": "rpm"}
